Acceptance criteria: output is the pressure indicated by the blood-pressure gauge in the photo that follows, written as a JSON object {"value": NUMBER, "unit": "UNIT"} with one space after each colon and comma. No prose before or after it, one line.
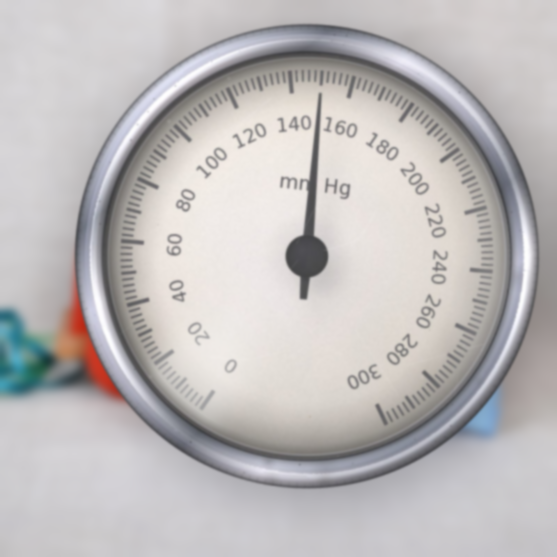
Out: {"value": 150, "unit": "mmHg"}
